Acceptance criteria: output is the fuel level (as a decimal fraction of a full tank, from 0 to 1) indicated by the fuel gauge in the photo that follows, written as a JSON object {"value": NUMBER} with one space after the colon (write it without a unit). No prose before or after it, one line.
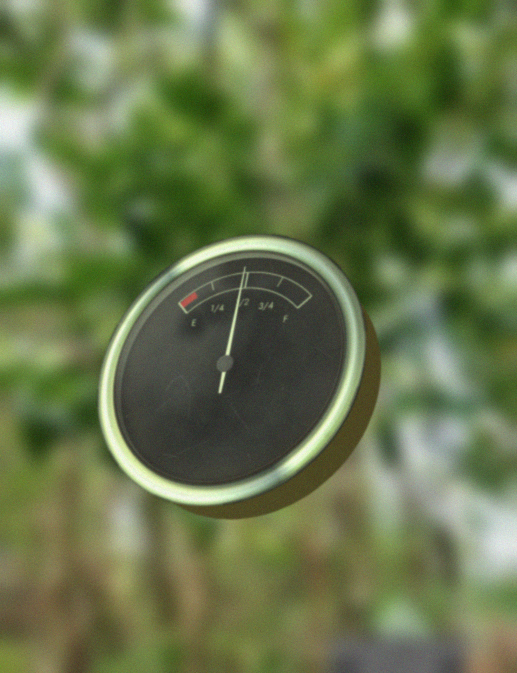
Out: {"value": 0.5}
